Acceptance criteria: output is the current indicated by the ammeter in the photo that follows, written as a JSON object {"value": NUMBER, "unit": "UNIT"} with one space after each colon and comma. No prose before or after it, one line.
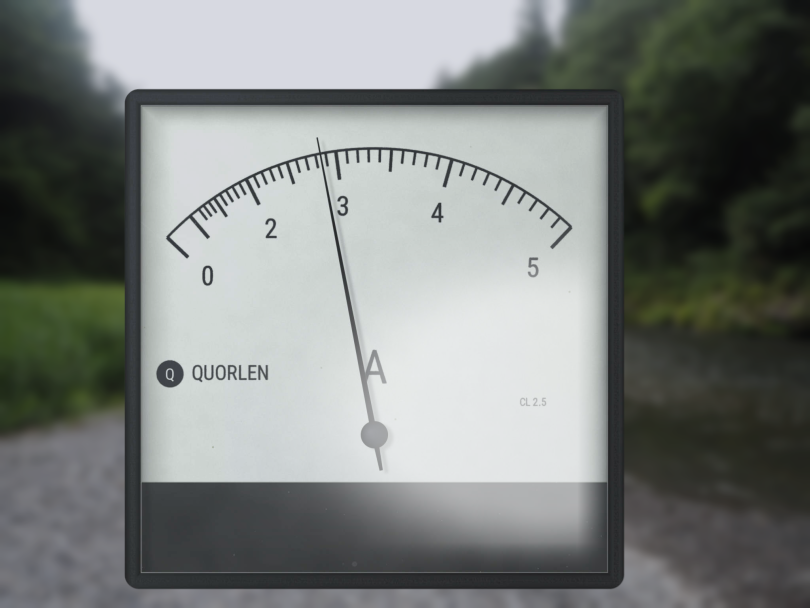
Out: {"value": 2.85, "unit": "A"}
